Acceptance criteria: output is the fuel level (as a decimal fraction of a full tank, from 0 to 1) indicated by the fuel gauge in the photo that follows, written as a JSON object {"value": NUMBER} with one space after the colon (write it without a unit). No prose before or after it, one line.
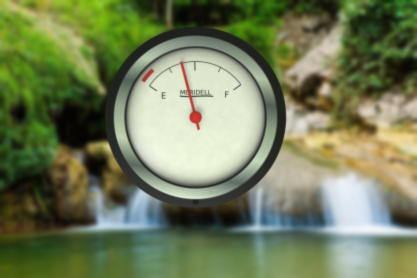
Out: {"value": 0.375}
